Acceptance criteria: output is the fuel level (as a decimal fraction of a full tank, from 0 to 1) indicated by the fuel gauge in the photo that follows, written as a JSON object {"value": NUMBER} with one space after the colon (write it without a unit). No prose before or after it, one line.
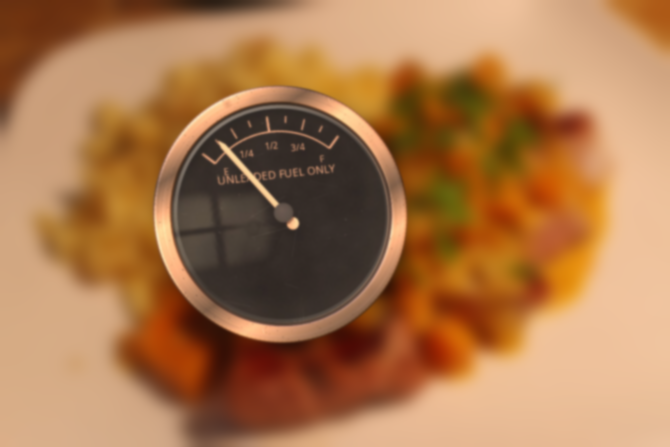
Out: {"value": 0.125}
